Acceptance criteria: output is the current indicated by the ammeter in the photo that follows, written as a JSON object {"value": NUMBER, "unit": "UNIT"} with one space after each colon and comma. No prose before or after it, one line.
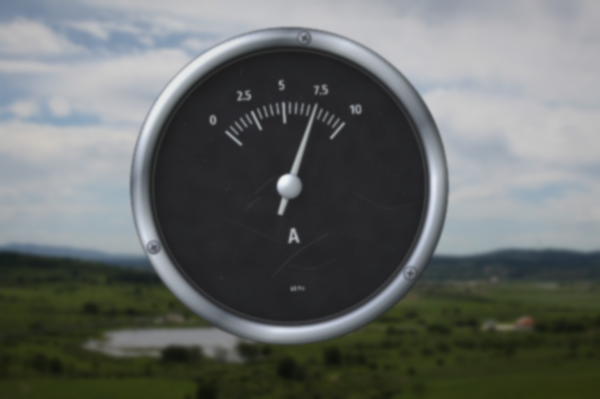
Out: {"value": 7.5, "unit": "A"}
